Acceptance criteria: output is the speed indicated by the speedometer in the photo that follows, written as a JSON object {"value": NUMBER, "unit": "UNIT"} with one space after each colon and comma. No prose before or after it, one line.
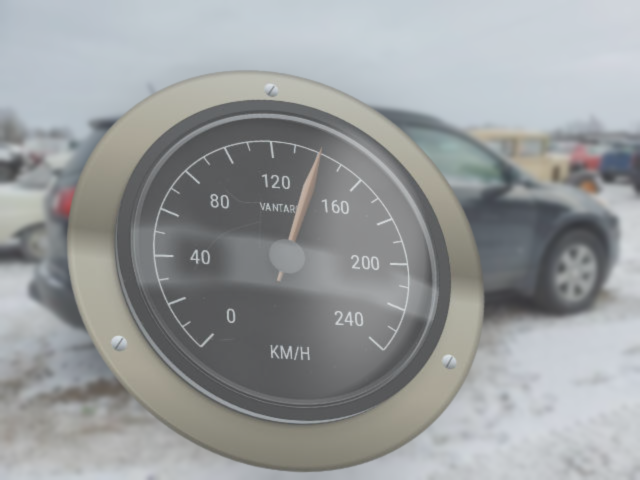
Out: {"value": 140, "unit": "km/h"}
